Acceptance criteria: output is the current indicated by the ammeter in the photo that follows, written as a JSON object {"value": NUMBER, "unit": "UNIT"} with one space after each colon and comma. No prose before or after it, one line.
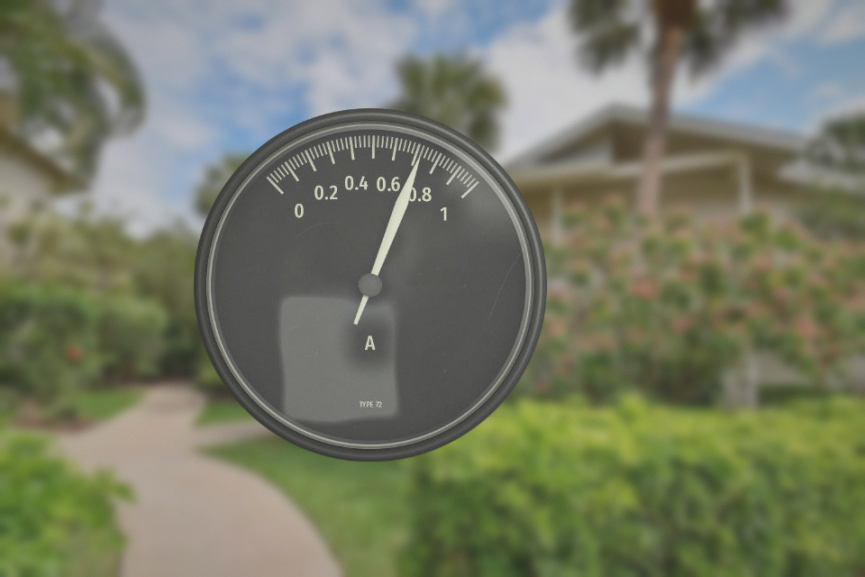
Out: {"value": 0.72, "unit": "A"}
